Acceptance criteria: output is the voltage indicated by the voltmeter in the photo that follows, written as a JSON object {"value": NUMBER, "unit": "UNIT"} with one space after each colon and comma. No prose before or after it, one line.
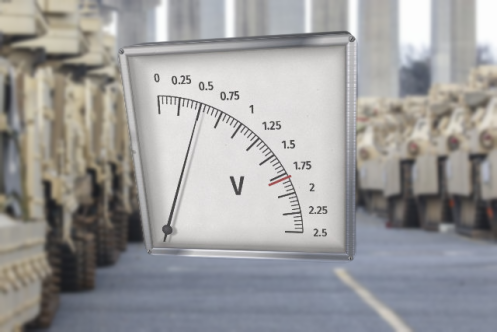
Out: {"value": 0.5, "unit": "V"}
